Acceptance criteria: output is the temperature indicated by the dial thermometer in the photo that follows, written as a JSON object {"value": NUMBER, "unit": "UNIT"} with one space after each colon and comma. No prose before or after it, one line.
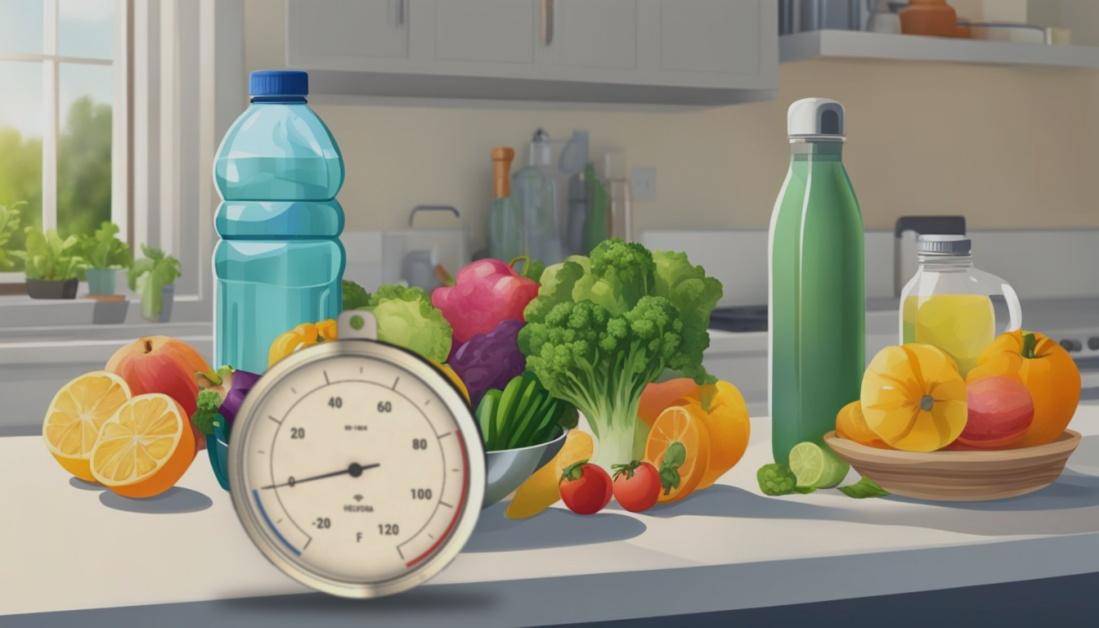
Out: {"value": 0, "unit": "°F"}
